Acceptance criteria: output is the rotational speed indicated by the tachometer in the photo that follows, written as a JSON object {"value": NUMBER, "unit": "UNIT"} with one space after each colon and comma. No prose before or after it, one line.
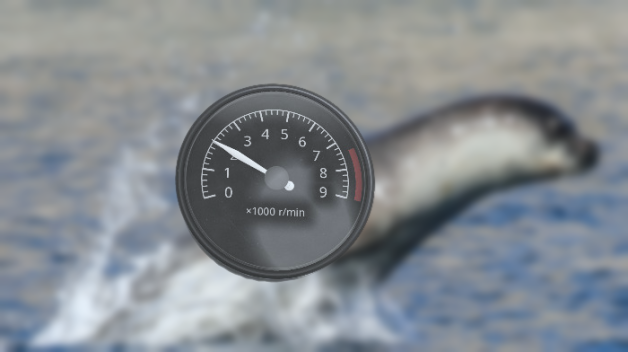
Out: {"value": 2000, "unit": "rpm"}
